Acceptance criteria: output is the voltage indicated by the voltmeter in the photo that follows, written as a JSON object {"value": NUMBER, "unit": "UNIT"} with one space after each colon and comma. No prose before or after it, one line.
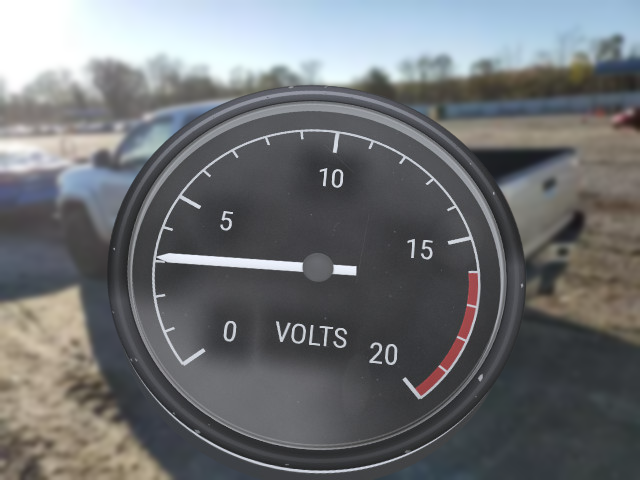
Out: {"value": 3, "unit": "V"}
